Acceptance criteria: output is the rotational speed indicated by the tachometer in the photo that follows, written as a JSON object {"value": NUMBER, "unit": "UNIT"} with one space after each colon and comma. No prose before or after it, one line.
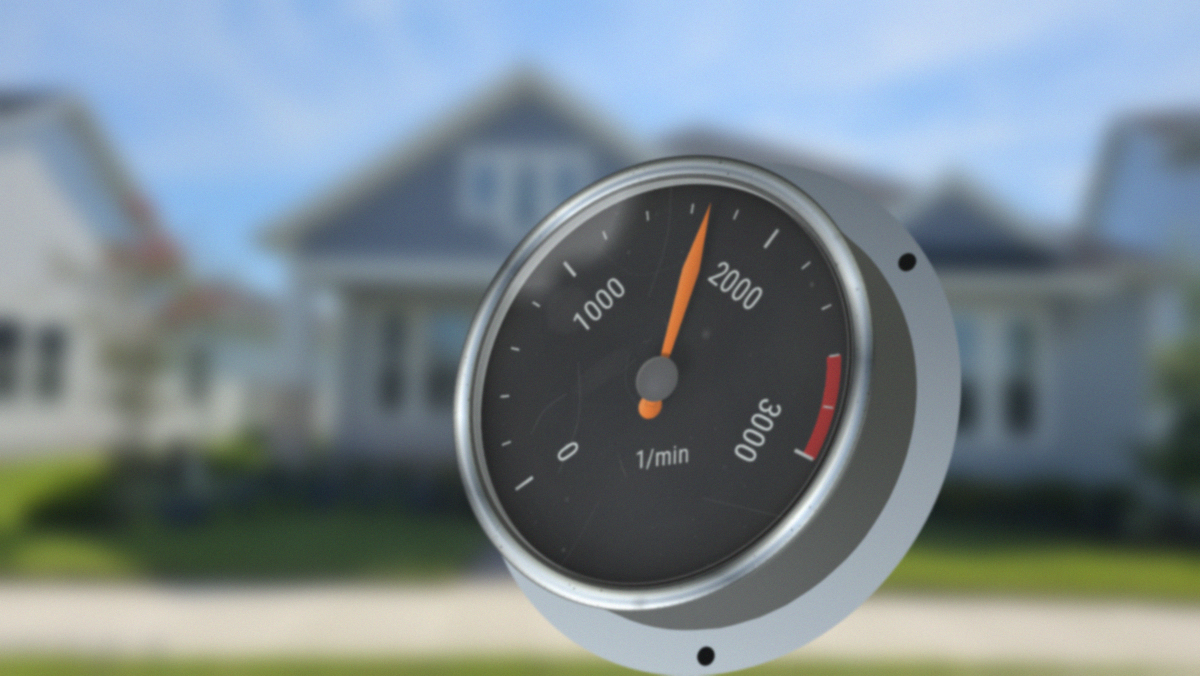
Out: {"value": 1700, "unit": "rpm"}
